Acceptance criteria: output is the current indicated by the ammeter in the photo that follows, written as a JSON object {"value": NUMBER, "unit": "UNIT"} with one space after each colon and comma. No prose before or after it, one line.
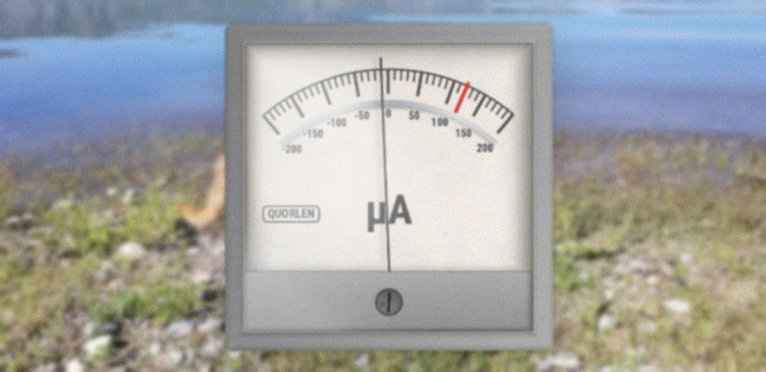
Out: {"value": -10, "unit": "µA"}
